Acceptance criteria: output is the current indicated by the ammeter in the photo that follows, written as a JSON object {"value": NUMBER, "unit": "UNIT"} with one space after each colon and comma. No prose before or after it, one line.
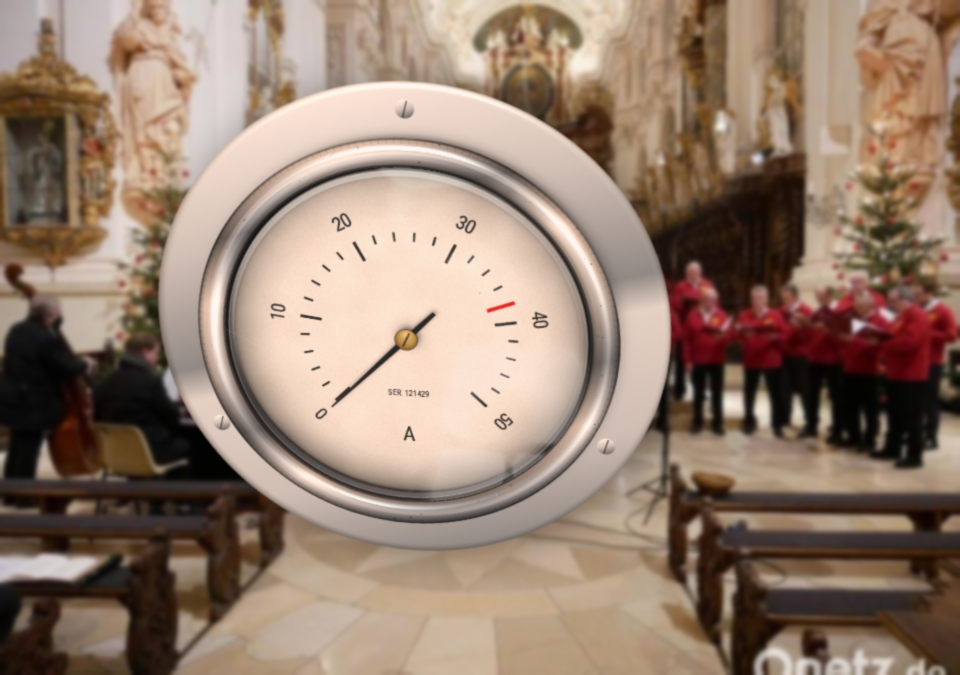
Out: {"value": 0, "unit": "A"}
